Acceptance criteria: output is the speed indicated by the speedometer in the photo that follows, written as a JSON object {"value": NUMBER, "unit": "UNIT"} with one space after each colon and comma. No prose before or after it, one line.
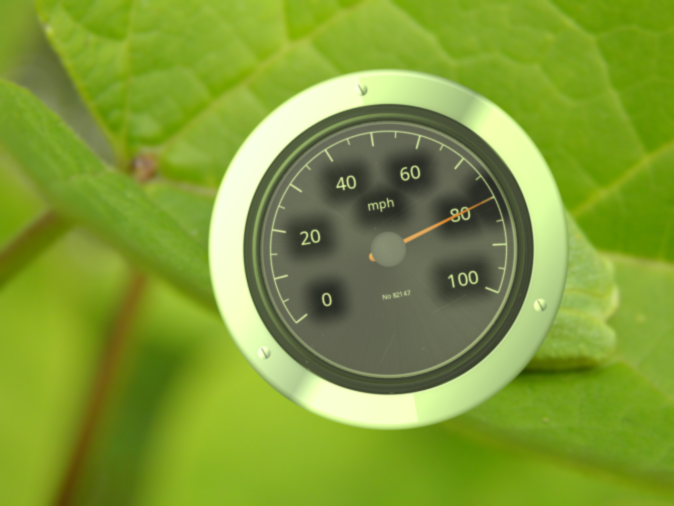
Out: {"value": 80, "unit": "mph"}
